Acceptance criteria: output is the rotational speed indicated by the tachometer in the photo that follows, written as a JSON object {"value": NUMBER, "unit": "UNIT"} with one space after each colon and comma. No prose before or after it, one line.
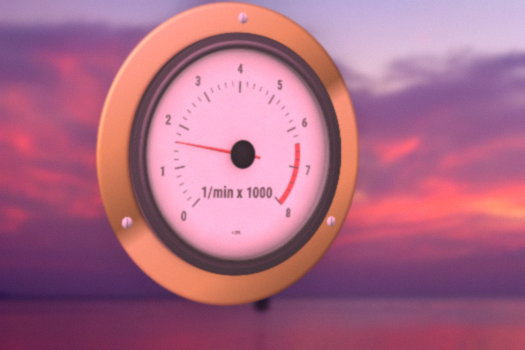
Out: {"value": 1600, "unit": "rpm"}
